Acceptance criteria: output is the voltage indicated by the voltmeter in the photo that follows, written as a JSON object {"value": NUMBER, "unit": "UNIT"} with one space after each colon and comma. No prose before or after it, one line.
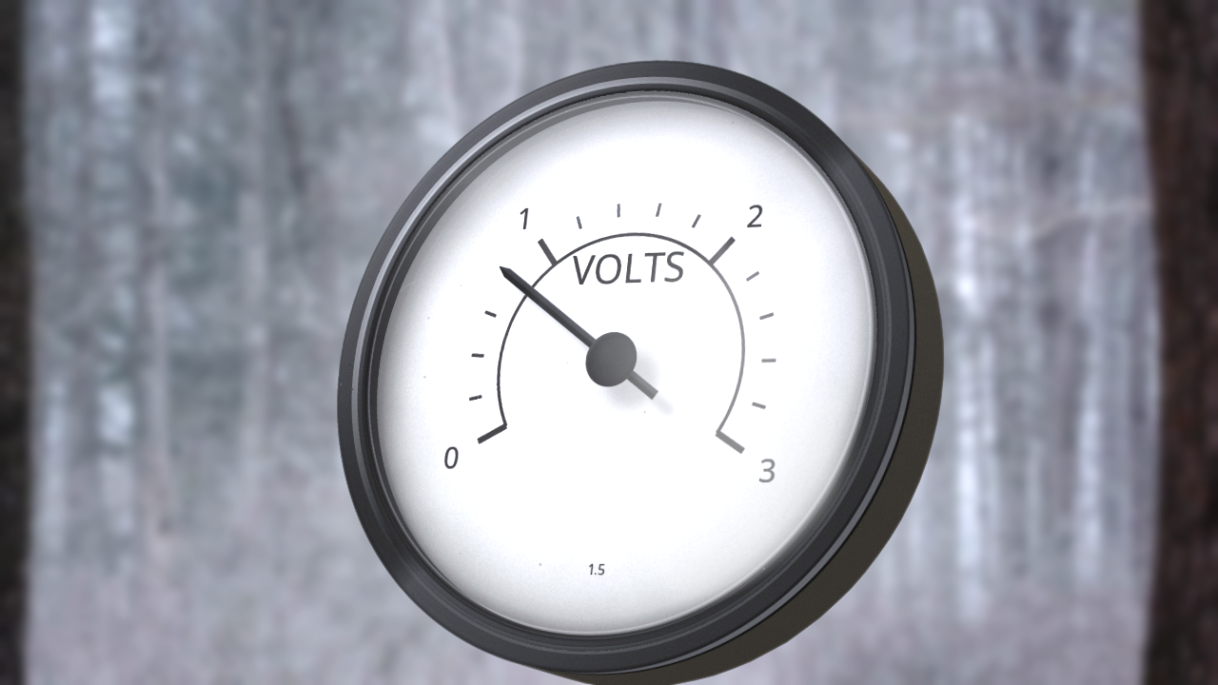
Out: {"value": 0.8, "unit": "V"}
